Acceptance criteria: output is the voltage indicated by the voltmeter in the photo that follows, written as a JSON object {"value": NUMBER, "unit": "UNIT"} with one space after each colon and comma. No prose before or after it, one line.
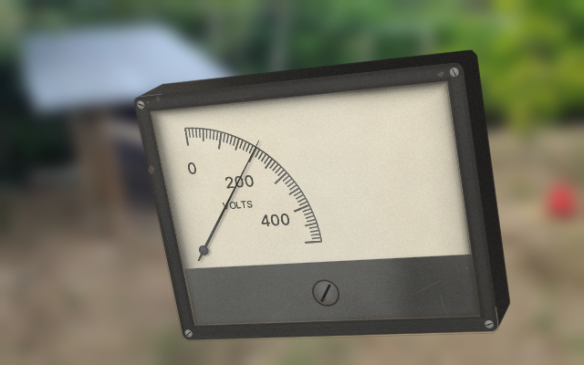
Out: {"value": 200, "unit": "V"}
